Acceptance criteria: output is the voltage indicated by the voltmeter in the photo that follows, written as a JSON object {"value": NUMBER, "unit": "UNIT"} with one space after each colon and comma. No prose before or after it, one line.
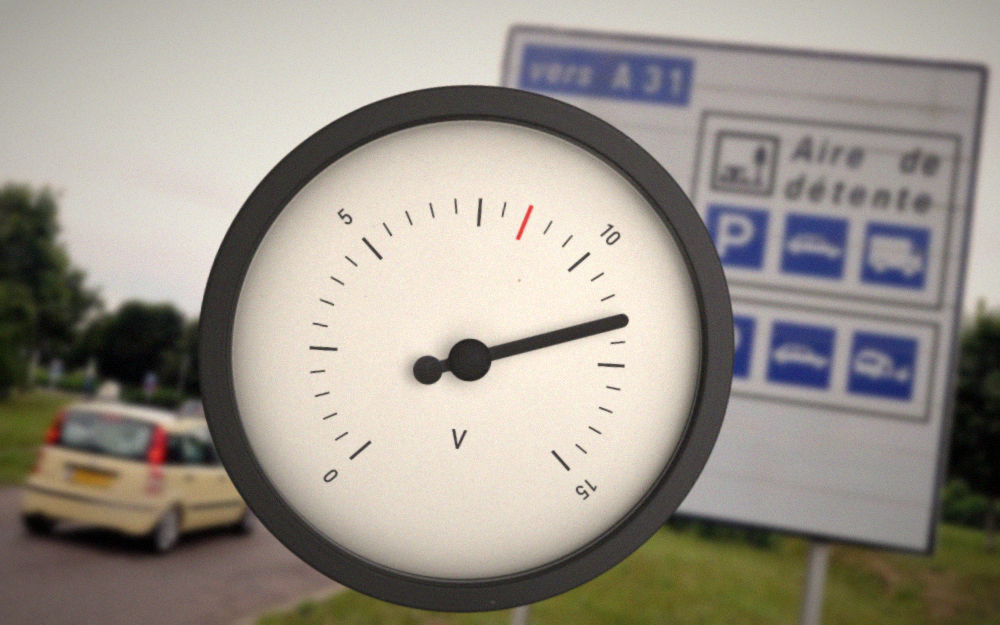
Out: {"value": 11.5, "unit": "V"}
